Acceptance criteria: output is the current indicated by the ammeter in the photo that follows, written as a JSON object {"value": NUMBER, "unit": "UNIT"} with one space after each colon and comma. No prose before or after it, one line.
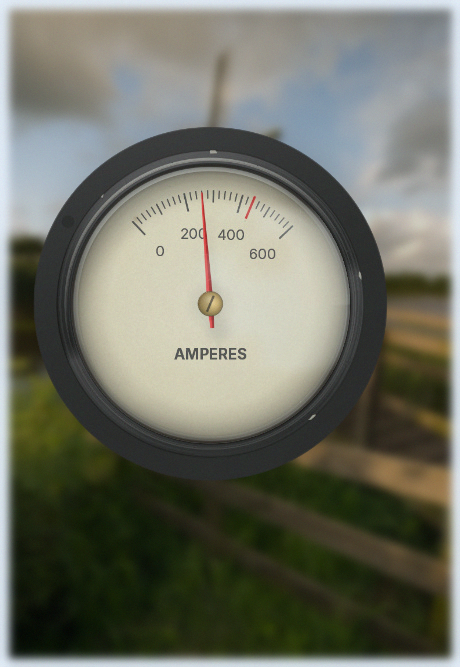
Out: {"value": 260, "unit": "A"}
